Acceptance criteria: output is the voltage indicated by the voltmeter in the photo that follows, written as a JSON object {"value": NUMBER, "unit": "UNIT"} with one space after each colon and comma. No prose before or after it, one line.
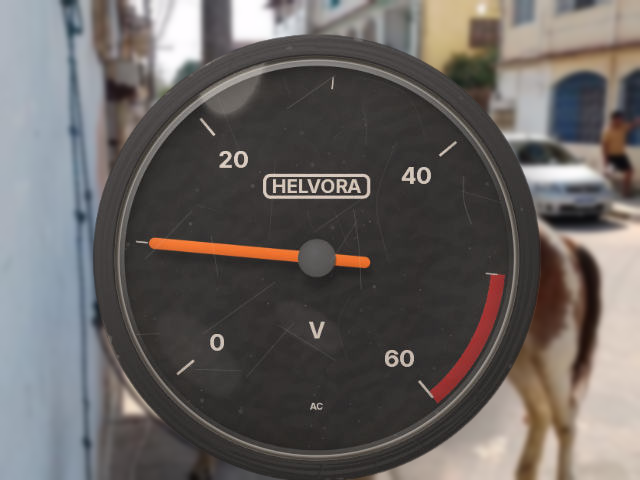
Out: {"value": 10, "unit": "V"}
